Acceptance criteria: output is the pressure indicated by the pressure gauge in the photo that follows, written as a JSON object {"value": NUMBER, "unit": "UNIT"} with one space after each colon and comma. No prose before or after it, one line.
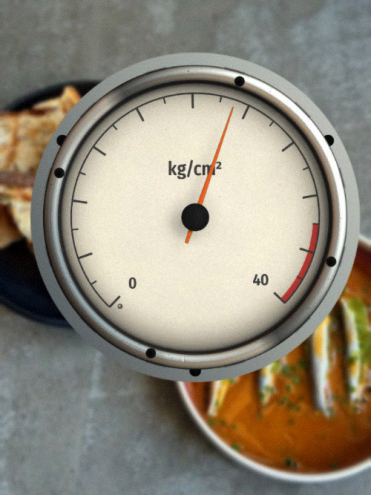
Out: {"value": 23, "unit": "kg/cm²"}
